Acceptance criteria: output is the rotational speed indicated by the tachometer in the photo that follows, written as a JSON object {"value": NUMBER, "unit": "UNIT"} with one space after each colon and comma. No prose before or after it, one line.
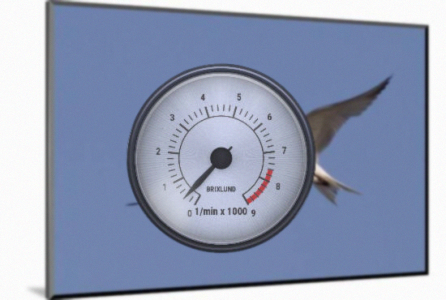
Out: {"value": 400, "unit": "rpm"}
